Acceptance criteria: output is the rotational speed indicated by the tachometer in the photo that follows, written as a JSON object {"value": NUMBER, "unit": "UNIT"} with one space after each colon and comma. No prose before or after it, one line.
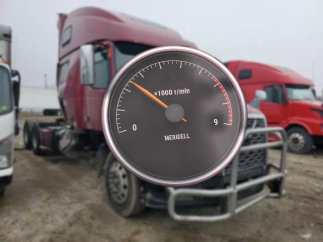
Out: {"value": 2400, "unit": "rpm"}
